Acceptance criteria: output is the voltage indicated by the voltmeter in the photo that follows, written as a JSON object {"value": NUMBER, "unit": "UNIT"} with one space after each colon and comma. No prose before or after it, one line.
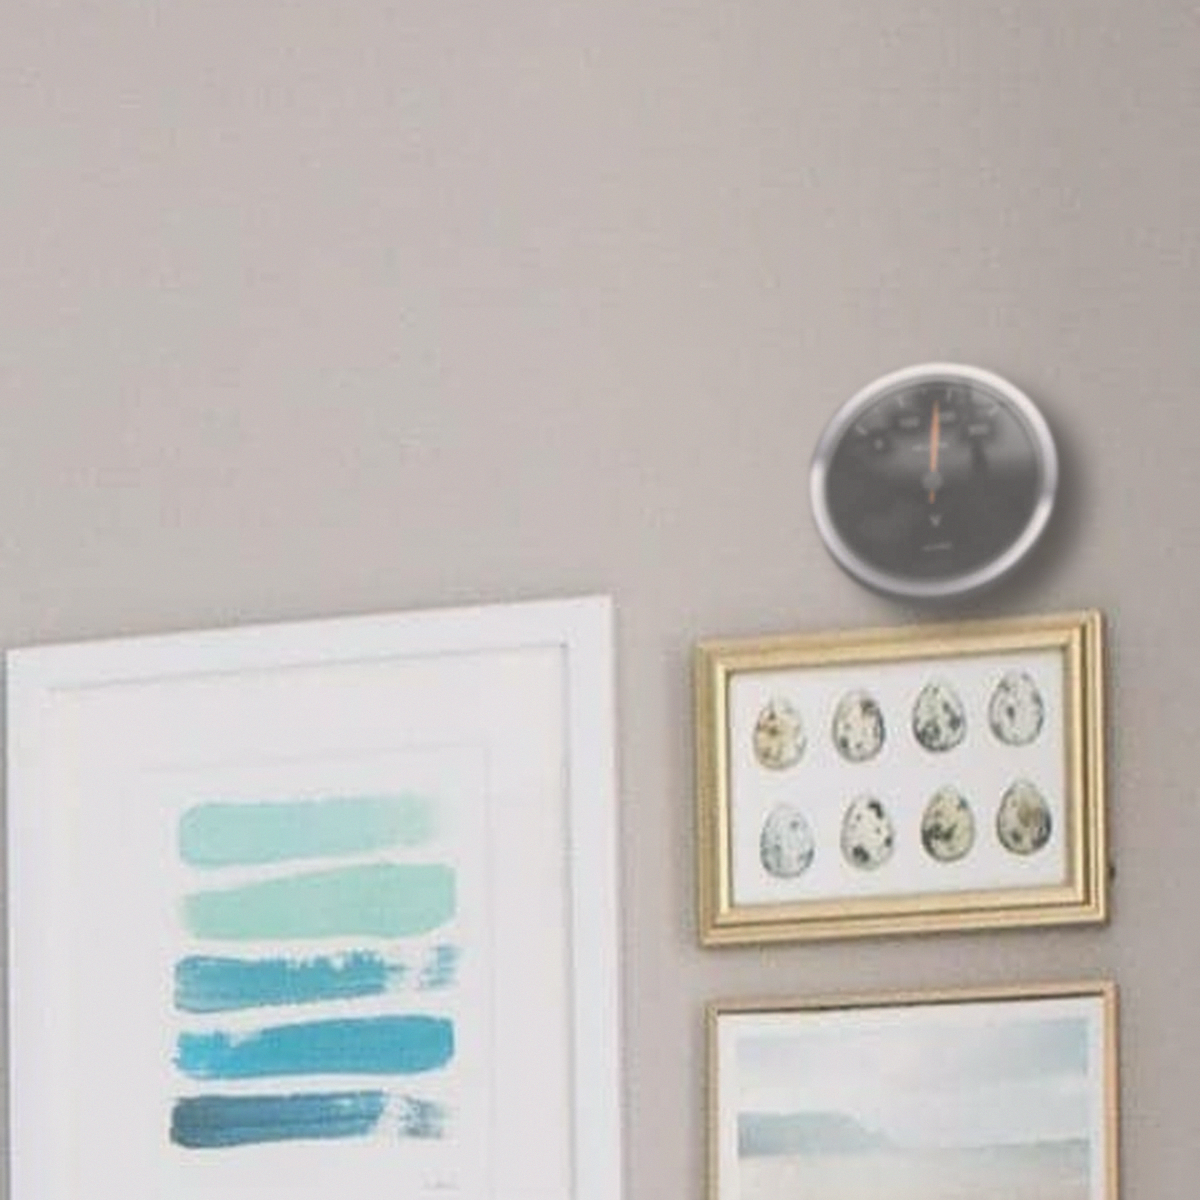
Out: {"value": 175, "unit": "V"}
